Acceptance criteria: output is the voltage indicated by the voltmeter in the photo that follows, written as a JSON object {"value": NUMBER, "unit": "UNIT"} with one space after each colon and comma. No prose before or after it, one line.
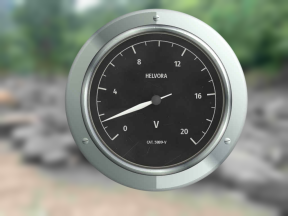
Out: {"value": 1.5, "unit": "V"}
